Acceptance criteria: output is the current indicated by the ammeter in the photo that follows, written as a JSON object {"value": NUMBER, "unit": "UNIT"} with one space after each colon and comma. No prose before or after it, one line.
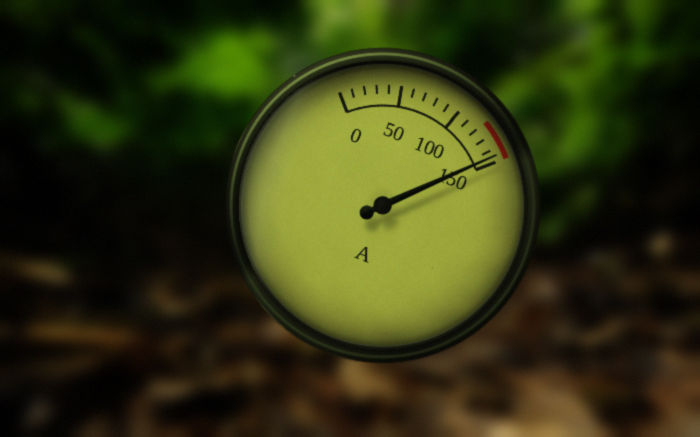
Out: {"value": 145, "unit": "A"}
